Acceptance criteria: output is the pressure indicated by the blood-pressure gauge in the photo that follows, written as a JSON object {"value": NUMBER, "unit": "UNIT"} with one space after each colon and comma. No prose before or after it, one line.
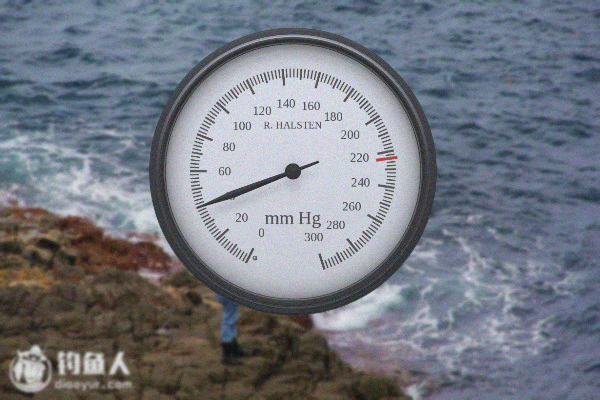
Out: {"value": 40, "unit": "mmHg"}
